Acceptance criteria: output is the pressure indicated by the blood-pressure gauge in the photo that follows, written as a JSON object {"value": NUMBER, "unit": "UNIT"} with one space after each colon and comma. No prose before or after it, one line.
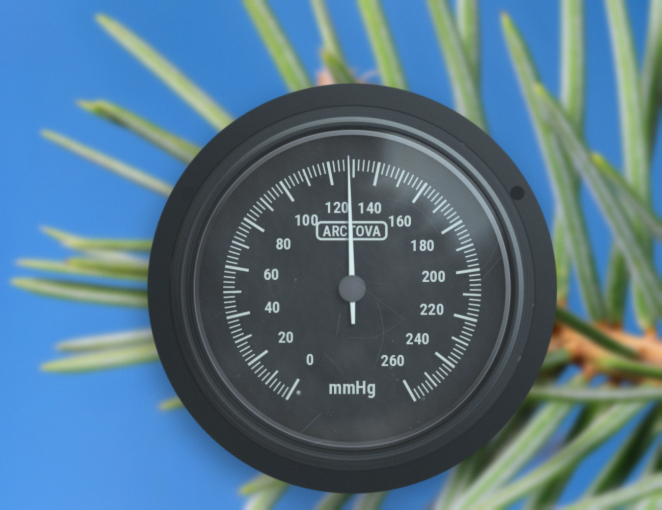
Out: {"value": 128, "unit": "mmHg"}
